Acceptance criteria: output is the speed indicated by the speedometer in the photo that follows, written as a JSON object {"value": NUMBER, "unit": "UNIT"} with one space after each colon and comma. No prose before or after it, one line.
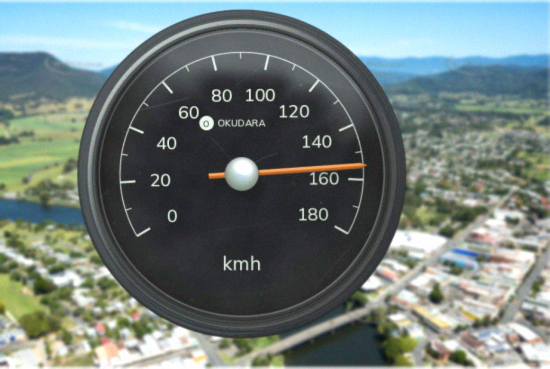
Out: {"value": 155, "unit": "km/h"}
